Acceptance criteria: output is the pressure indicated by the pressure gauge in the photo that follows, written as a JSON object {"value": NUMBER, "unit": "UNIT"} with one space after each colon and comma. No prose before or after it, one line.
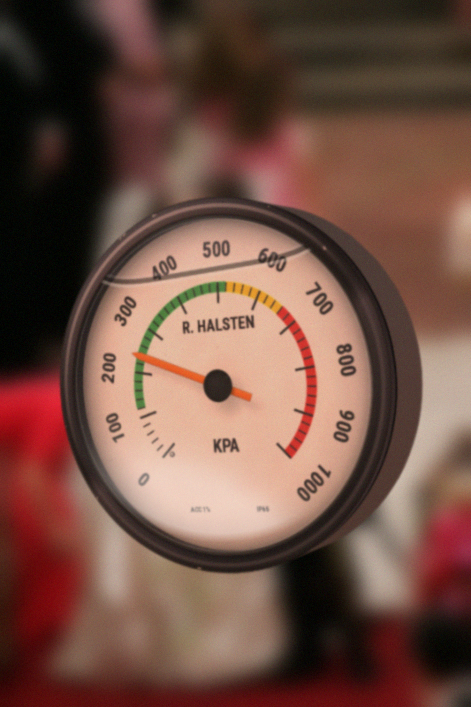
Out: {"value": 240, "unit": "kPa"}
